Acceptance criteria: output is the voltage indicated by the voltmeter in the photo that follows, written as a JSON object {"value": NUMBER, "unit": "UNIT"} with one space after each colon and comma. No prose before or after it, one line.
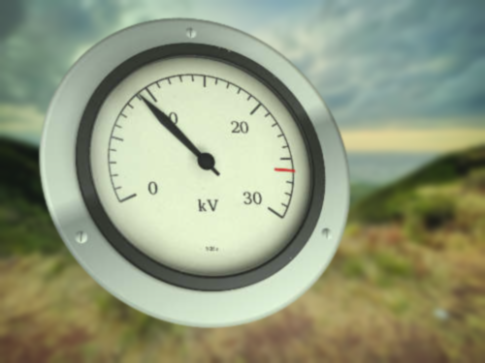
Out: {"value": 9, "unit": "kV"}
